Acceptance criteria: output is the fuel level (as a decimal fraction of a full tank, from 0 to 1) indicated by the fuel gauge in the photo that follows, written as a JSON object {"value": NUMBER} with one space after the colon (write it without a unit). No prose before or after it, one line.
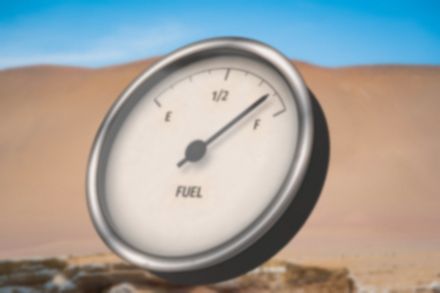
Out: {"value": 0.875}
